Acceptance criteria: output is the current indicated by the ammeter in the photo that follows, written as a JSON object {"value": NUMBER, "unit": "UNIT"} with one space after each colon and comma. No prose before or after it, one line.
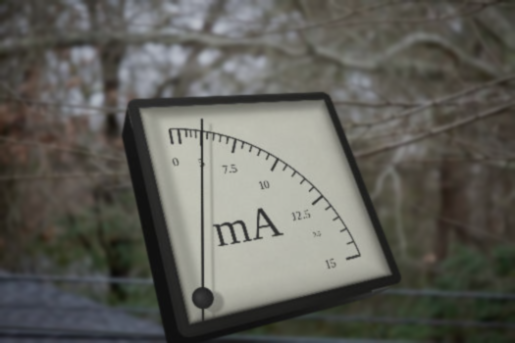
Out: {"value": 5, "unit": "mA"}
